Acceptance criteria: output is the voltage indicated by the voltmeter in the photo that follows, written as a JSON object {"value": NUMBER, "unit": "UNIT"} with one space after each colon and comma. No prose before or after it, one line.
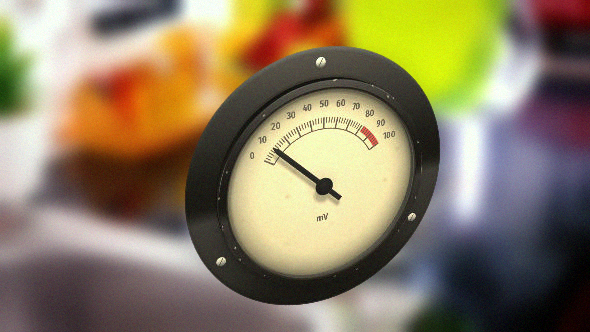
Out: {"value": 10, "unit": "mV"}
